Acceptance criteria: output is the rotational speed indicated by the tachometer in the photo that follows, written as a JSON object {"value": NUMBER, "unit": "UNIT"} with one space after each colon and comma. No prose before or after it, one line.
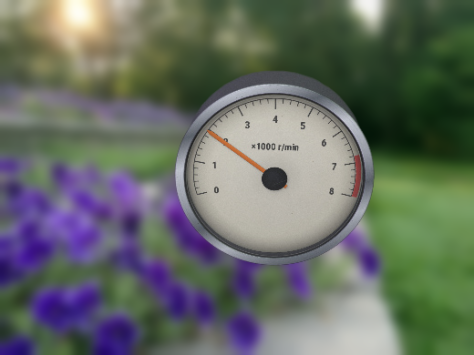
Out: {"value": 2000, "unit": "rpm"}
